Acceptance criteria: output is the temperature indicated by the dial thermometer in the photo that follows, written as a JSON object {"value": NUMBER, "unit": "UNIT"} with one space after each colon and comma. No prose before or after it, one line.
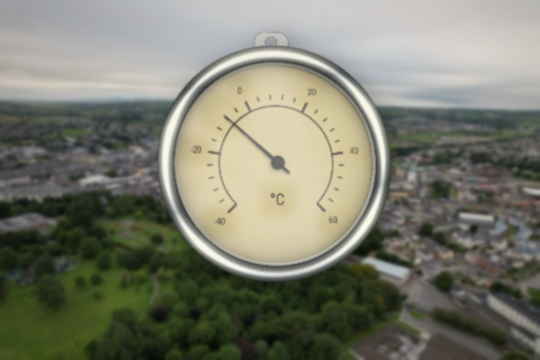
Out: {"value": -8, "unit": "°C"}
